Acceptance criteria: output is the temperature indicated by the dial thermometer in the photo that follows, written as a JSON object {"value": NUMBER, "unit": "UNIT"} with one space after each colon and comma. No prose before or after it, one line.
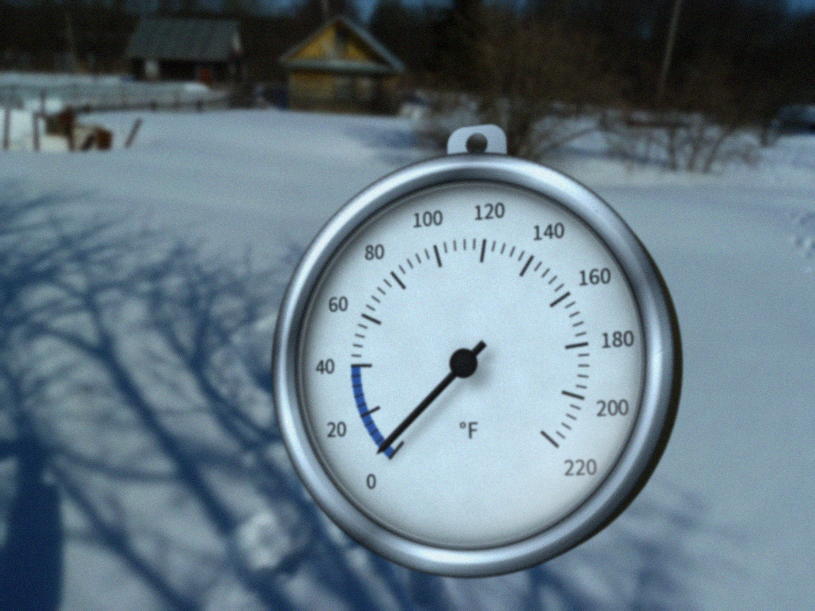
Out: {"value": 4, "unit": "°F"}
